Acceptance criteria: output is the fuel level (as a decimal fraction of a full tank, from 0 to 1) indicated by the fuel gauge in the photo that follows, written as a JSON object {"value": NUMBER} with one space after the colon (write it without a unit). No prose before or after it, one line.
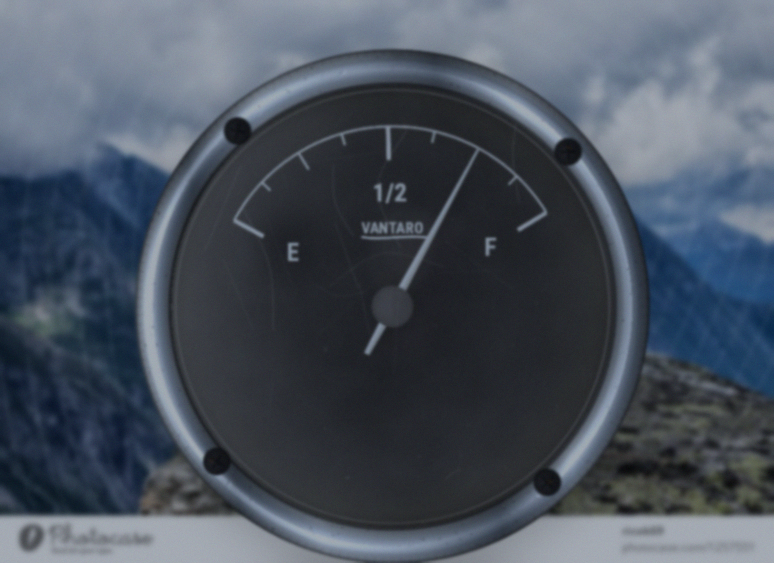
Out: {"value": 0.75}
